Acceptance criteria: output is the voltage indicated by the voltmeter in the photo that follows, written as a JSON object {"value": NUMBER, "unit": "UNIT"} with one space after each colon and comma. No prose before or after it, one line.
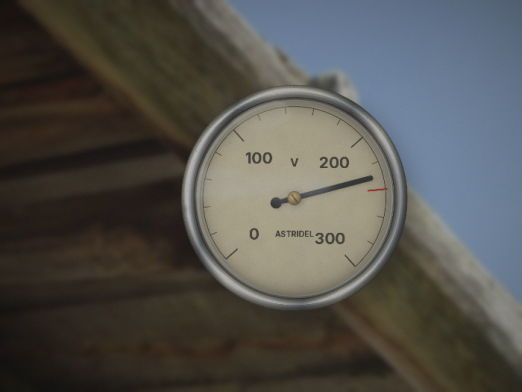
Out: {"value": 230, "unit": "V"}
